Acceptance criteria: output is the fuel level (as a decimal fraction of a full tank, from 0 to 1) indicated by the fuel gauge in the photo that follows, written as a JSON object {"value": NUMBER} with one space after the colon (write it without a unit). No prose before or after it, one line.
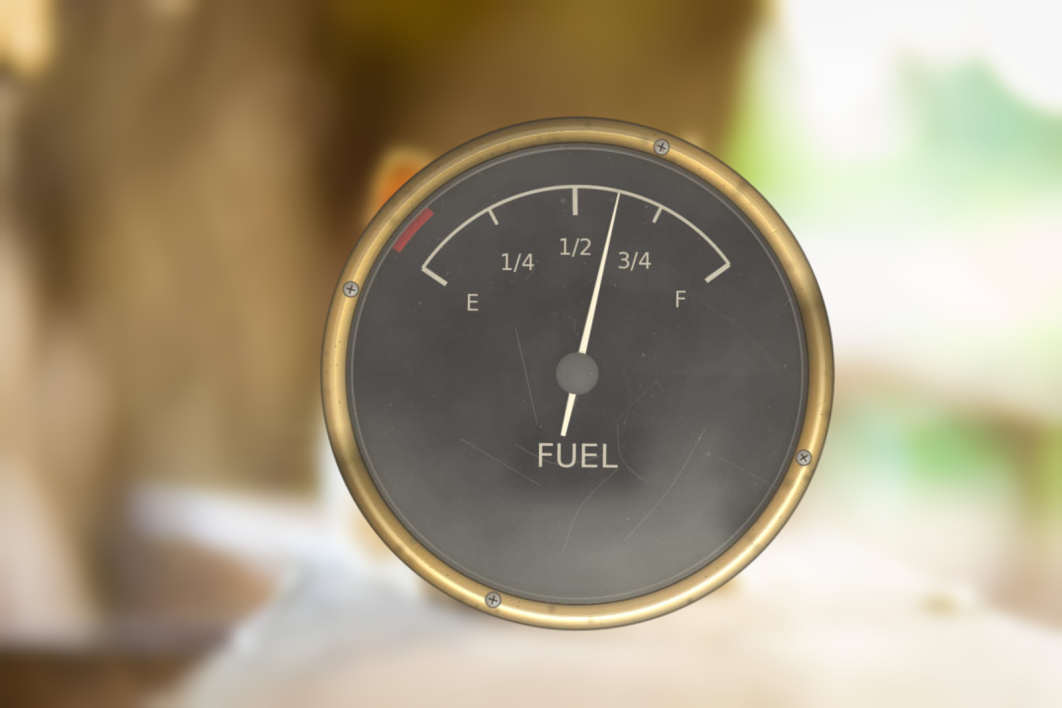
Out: {"value": 0.625}
